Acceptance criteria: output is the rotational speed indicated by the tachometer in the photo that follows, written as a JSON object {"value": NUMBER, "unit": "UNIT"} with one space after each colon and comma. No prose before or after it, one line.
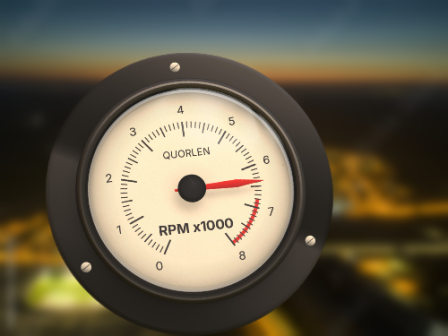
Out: {"value": 6400, "unit": "rpm"}
